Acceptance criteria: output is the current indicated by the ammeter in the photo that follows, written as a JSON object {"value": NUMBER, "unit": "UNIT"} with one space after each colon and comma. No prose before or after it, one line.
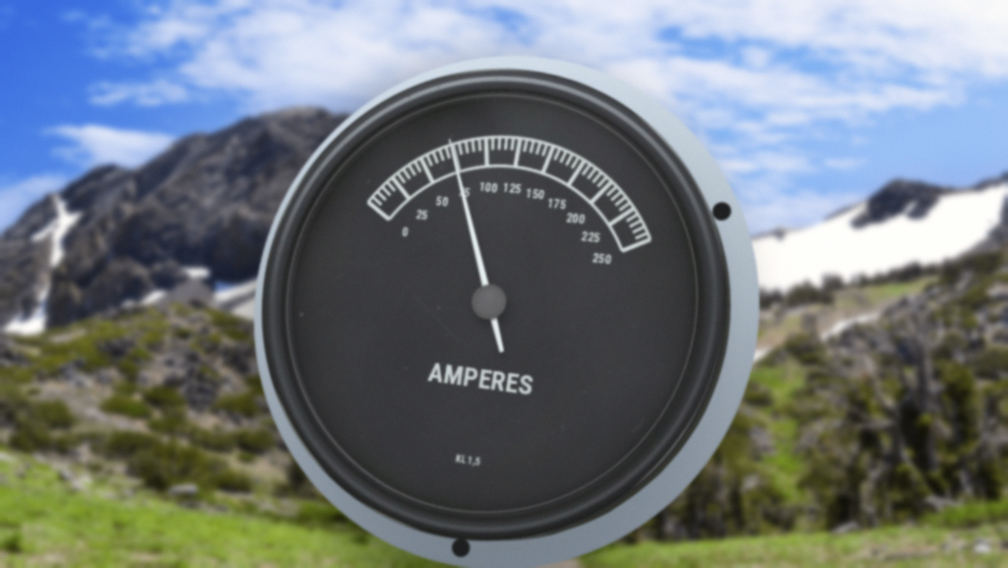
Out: {"value": 75, "unit": "A"}
